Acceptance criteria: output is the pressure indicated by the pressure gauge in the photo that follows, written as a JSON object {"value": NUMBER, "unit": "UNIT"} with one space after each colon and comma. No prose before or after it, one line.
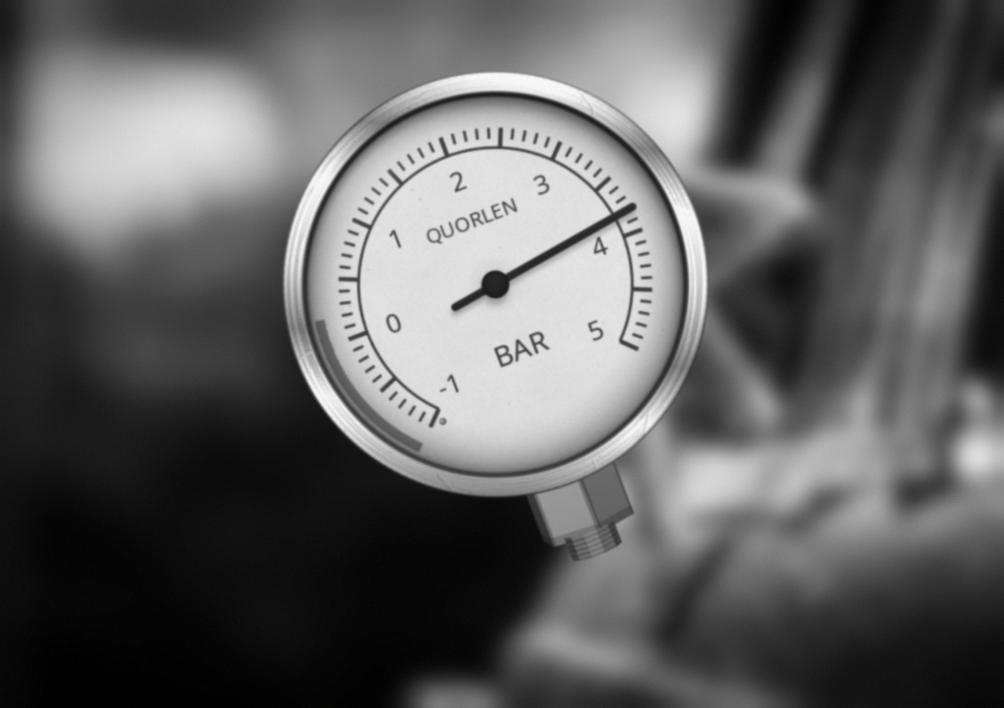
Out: {"value": 3.8, "unit": "bar"}
